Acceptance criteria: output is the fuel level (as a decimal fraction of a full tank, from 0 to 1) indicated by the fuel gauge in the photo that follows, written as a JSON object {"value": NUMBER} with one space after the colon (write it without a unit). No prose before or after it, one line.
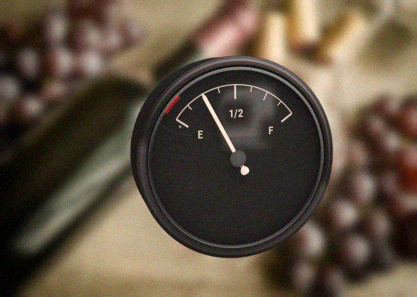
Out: {"value": 0.25}
